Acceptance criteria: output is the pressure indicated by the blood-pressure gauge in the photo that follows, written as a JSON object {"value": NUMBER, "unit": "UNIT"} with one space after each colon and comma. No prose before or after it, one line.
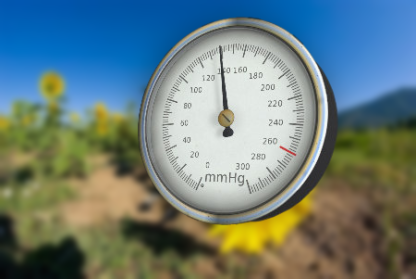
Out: {"value": 140, "unit": "mmHg"}
